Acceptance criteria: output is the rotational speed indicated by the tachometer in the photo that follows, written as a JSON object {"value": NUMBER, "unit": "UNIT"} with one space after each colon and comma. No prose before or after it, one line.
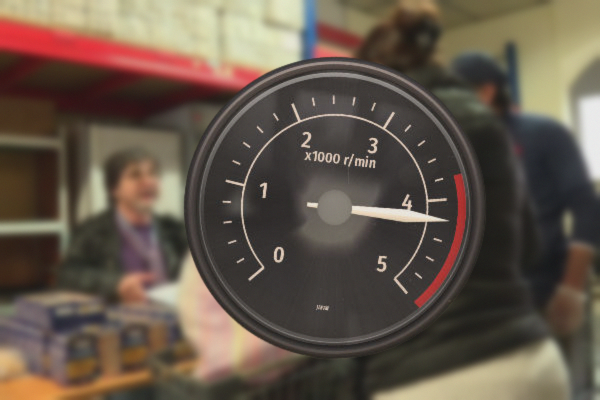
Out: {"value": 4200, "unit": "rpm"}
